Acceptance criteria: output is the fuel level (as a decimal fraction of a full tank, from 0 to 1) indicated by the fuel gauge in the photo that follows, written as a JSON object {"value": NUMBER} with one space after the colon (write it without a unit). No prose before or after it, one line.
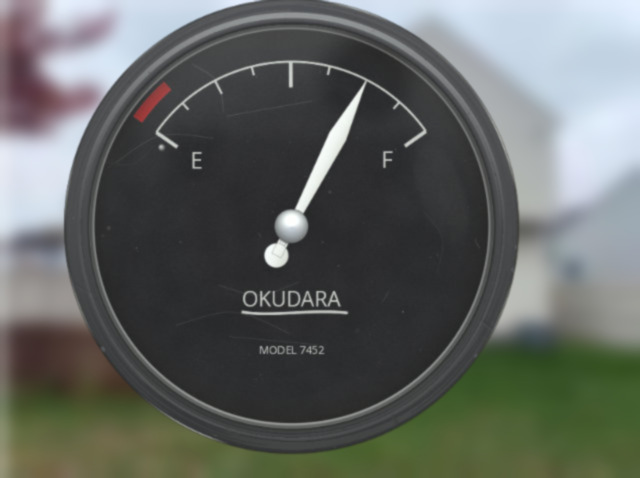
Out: {"value": 0.75}
